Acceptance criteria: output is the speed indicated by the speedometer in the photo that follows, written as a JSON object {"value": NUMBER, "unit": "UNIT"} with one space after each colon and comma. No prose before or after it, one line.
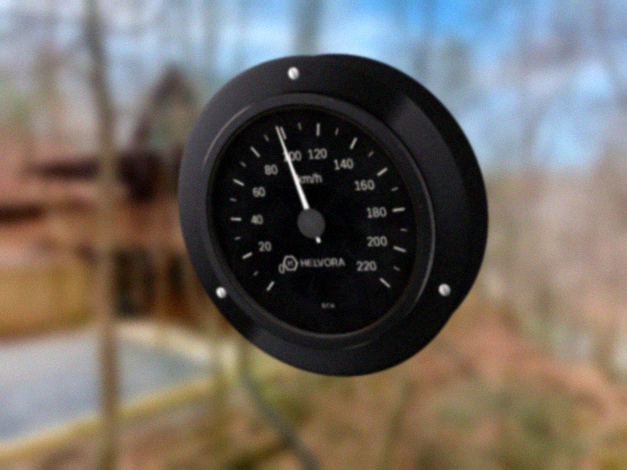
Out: {"value": 100, "unit": "km/h"}
